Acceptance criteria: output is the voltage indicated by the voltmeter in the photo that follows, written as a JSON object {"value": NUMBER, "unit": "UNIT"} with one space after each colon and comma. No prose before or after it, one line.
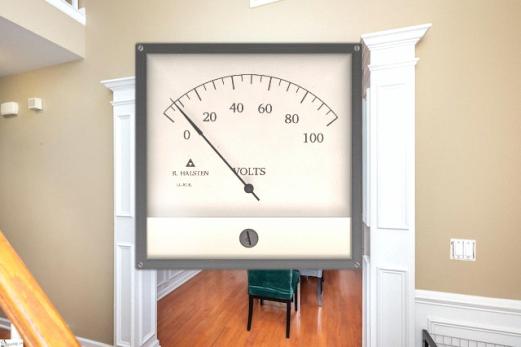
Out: {"value": 7.5, "unit": "V"}
